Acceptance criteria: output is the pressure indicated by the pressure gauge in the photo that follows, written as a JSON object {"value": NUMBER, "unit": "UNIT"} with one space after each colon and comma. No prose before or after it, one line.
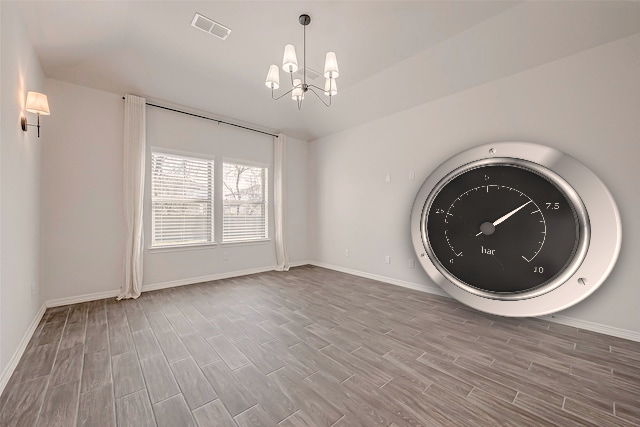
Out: {"value": 7, "unit": "bar"}
